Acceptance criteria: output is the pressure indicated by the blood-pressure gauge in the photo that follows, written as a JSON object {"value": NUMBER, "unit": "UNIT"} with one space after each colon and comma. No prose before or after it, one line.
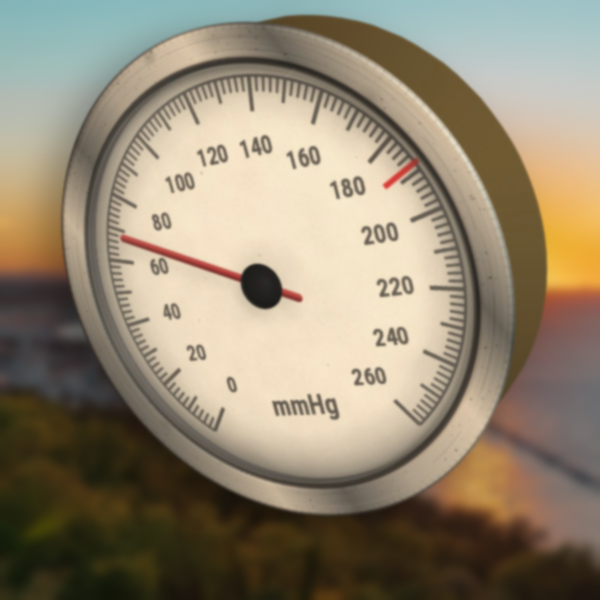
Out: {"value": 70, "unit": "mmHg"}
